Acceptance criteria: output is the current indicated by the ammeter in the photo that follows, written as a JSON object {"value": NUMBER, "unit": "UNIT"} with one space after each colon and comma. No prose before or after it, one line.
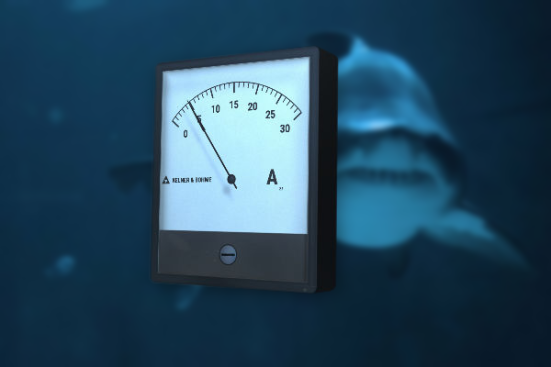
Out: {"value": 5, "unit": "A"}
